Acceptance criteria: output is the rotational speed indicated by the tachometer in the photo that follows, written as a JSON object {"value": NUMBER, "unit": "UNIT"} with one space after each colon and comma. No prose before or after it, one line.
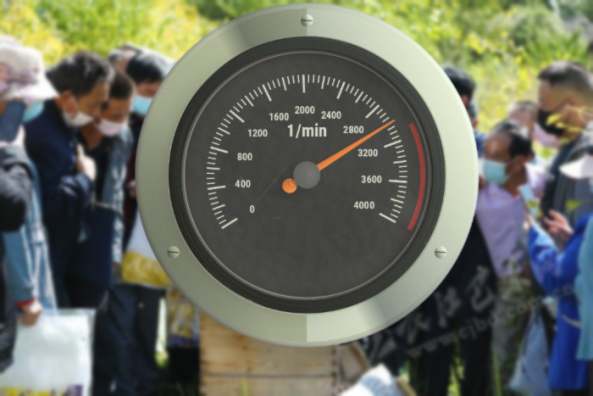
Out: {"value": 3000, "unit": "rpm"}
